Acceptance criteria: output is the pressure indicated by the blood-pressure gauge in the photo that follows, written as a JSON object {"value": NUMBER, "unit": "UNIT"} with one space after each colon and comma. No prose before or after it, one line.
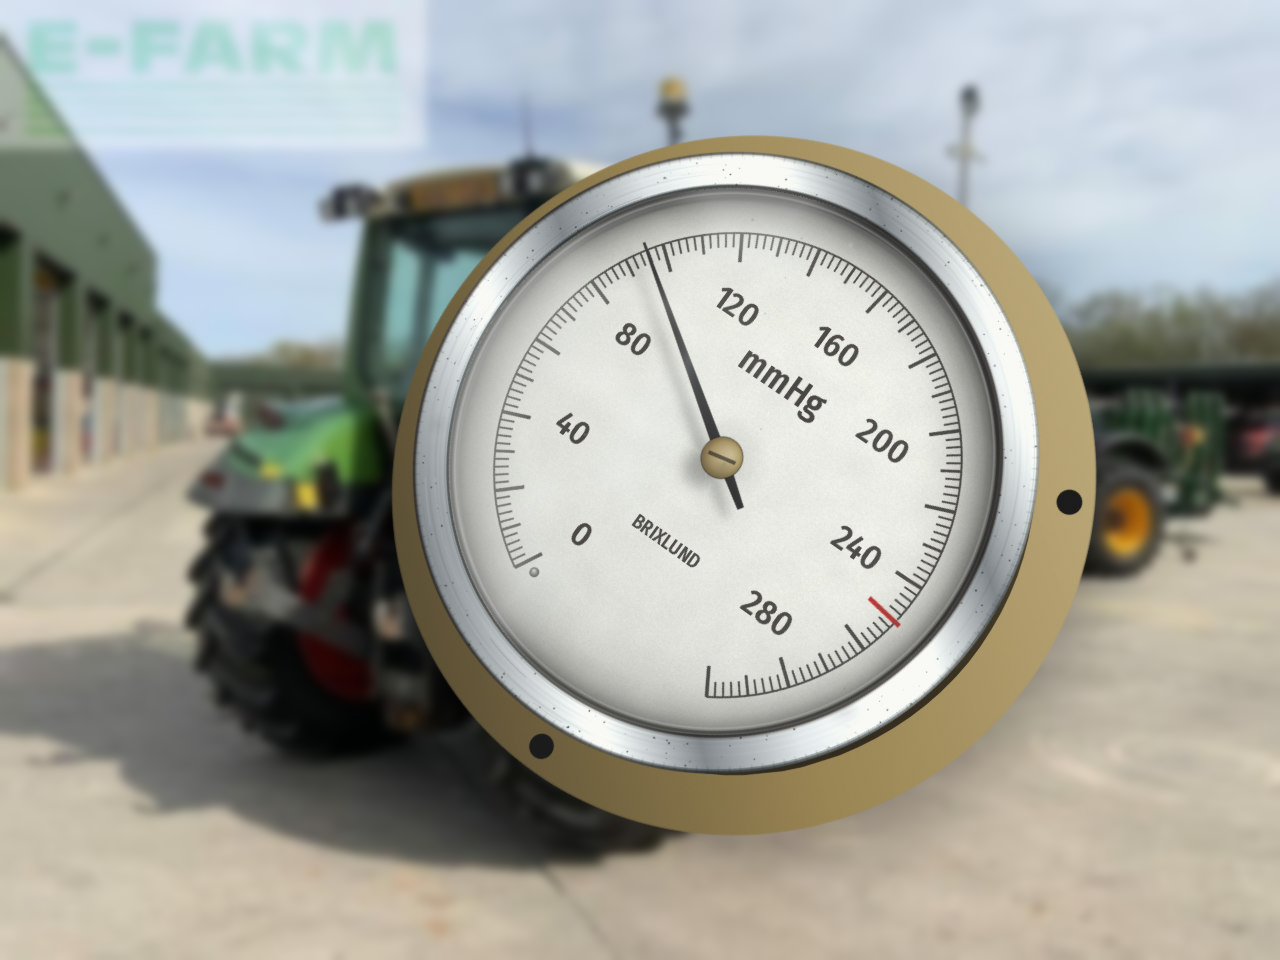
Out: {"value": 96, "unit": "mmHg"}
